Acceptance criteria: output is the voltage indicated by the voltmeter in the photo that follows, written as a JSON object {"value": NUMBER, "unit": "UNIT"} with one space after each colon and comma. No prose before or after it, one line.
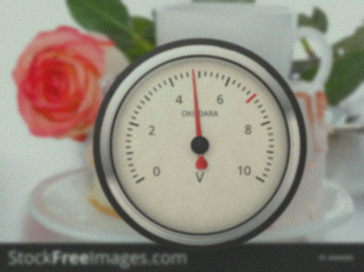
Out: {"value": 4.8, "unit": "V"}
